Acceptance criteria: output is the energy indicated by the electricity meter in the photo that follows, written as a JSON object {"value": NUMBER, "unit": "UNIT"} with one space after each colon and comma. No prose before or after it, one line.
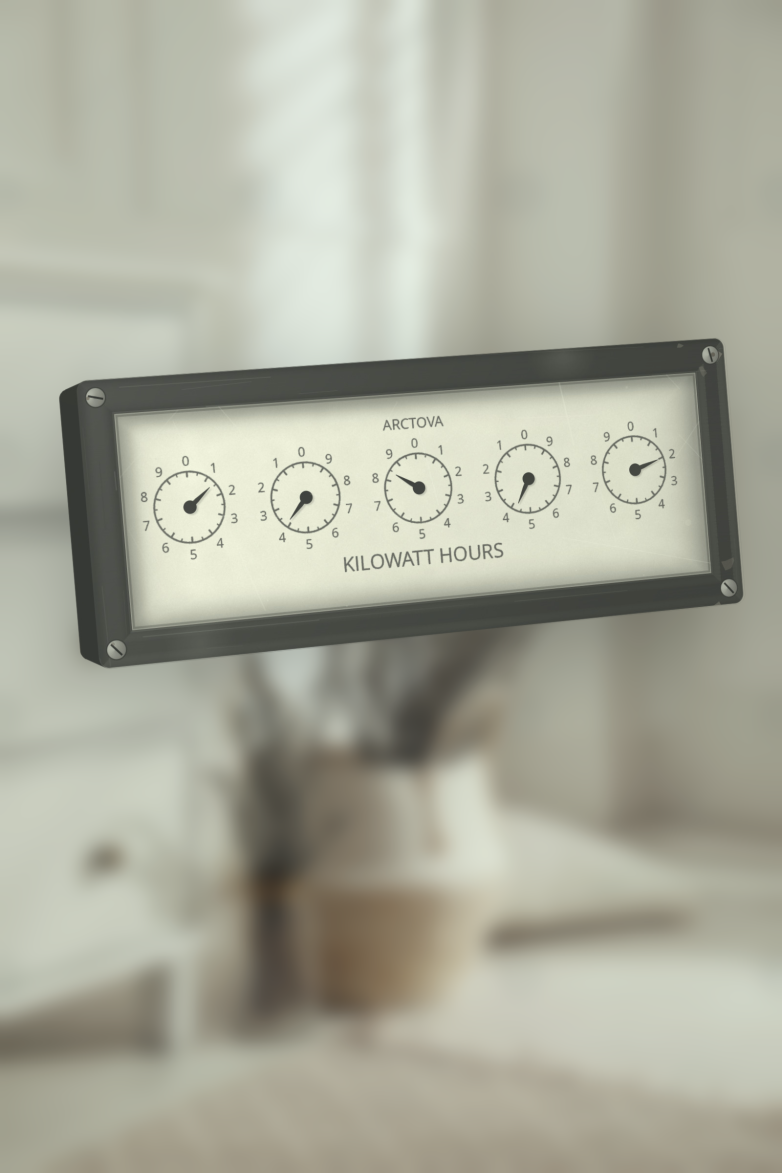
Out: {"value": 13842, "unit": "kWh"}
